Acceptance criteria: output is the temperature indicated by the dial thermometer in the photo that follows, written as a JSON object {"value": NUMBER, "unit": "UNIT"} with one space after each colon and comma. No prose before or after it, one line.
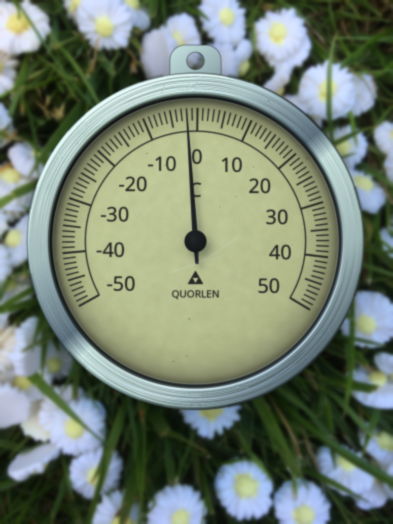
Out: {"value": -2, "unit": "°C"}
